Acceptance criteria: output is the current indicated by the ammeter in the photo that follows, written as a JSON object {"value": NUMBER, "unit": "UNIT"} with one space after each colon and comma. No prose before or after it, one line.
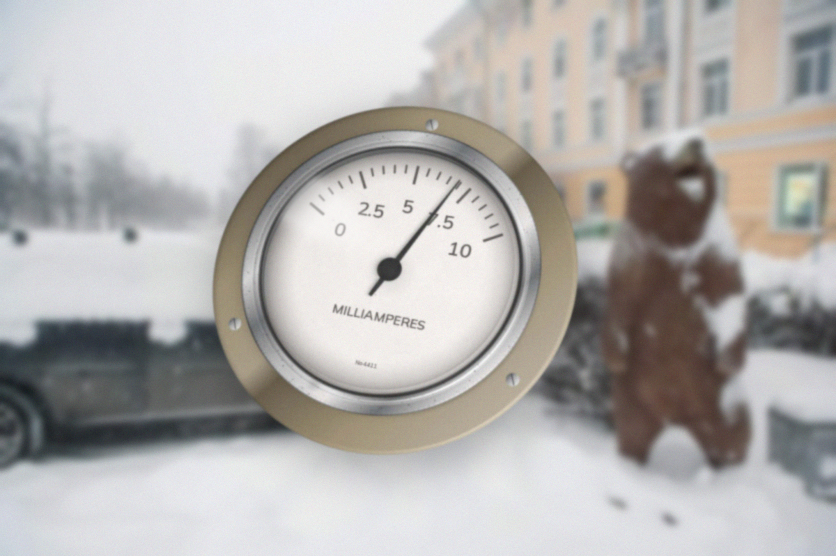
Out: {"value": 7, "unit": "mA"}
